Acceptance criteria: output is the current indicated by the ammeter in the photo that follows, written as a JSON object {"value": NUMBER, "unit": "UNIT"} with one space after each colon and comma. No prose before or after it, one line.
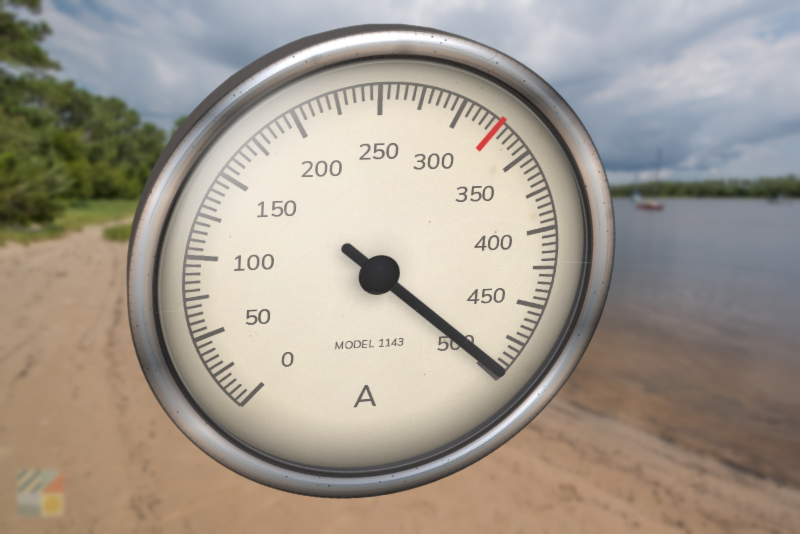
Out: {"value": 495, "unit": "A"}
